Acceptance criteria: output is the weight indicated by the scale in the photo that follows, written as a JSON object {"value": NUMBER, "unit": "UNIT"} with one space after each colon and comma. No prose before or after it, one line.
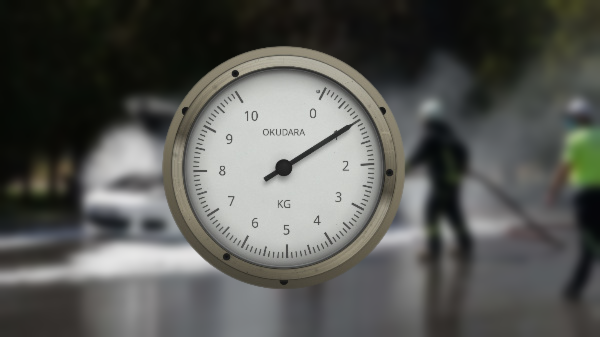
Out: {"value": 1, "unit": "kg"}
